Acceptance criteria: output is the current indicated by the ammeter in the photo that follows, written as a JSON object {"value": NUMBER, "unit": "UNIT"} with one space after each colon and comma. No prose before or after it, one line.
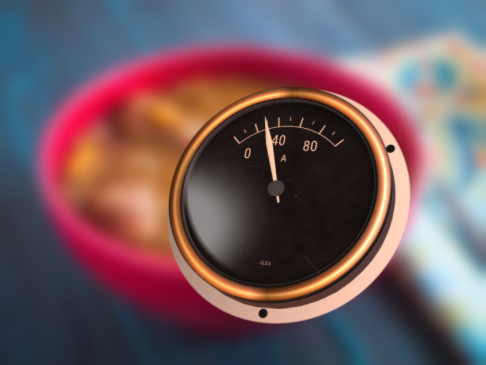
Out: {"value": 30, "unit": "A"}
